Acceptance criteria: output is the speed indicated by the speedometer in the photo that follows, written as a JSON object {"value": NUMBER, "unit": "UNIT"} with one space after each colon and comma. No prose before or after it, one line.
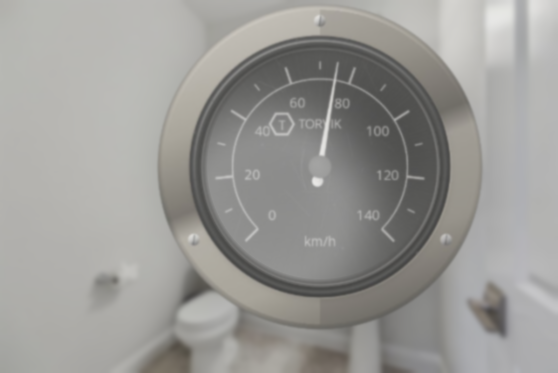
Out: {"value": 75, "unit": "km/h"}
